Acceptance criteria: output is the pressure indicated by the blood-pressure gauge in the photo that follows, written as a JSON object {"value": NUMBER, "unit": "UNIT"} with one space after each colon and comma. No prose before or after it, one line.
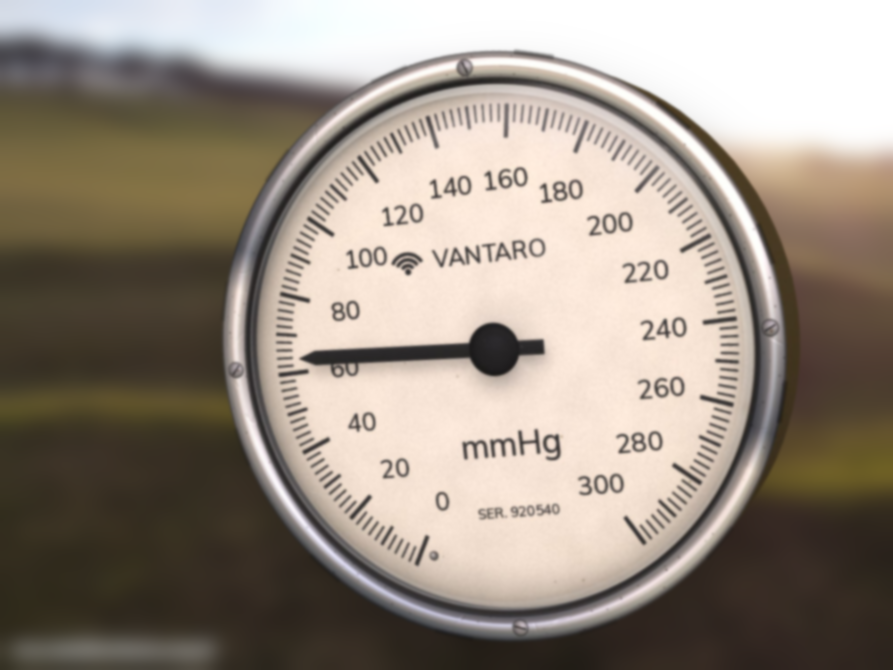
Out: {"value": 64, "unit": "mmHg"}
